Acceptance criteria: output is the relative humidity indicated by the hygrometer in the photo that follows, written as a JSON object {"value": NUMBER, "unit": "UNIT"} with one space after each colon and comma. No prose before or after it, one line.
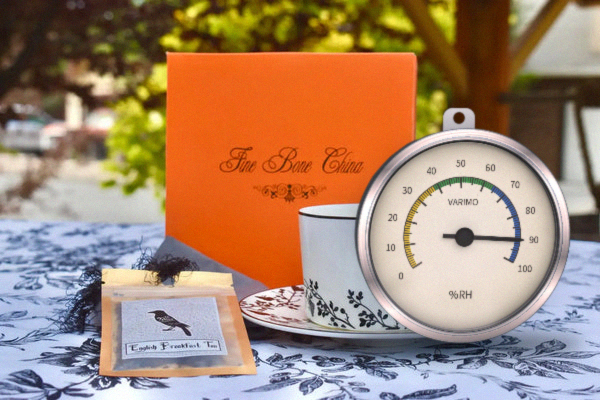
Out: {"value": 90, "unit": "%"}
